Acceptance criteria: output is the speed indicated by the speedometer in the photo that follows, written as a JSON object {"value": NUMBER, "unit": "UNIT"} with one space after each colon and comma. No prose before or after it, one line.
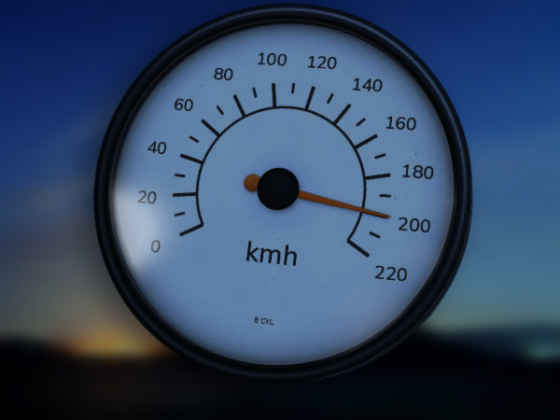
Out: {"value": 200, "unit": "km/h"}
